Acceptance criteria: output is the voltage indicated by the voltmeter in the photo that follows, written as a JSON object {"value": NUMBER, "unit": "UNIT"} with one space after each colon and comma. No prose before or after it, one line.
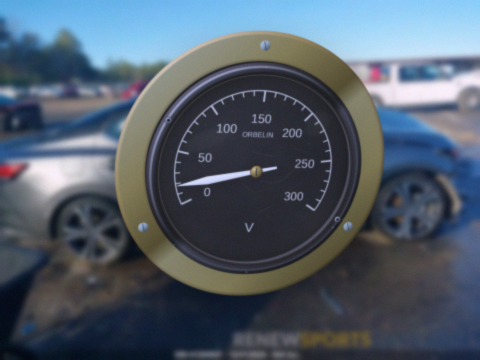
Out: {"value": 20, "unit": "V"}
